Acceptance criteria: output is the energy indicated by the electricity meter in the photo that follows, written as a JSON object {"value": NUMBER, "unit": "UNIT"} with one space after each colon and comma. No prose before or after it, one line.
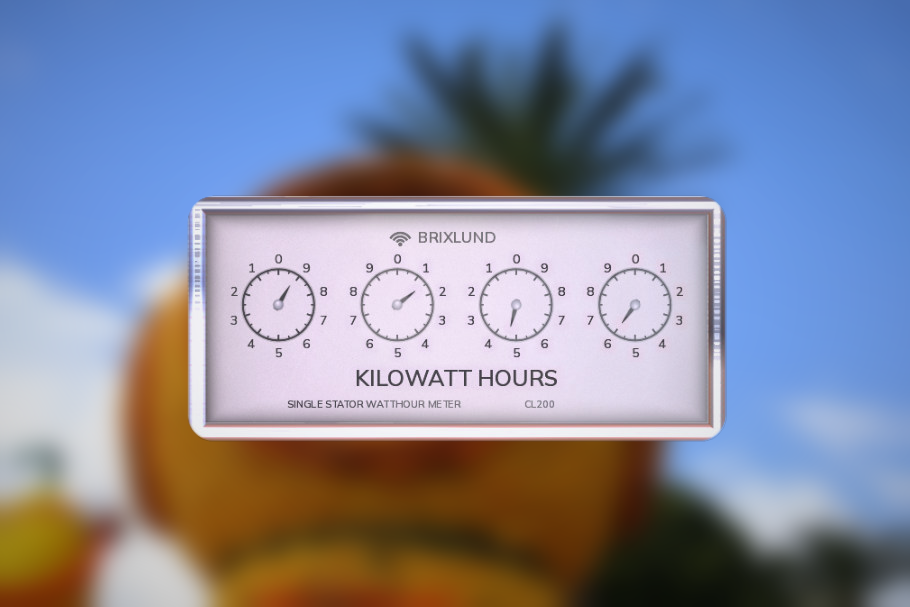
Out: {"value": 9146, "unit": "kWh"}
